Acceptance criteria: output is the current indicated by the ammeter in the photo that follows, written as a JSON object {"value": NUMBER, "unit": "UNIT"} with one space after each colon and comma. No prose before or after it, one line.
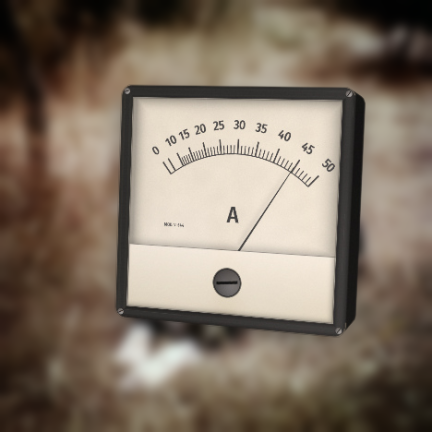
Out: {"value": 45, "unit": "A"}
